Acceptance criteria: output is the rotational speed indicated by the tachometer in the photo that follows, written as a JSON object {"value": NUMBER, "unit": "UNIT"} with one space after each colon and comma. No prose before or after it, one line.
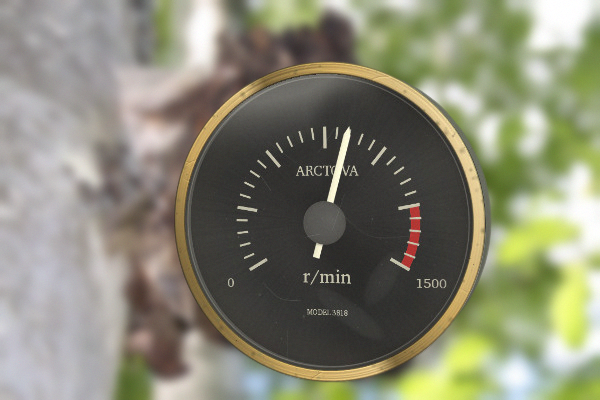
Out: {"value": 850, "unit": "rpm"}
